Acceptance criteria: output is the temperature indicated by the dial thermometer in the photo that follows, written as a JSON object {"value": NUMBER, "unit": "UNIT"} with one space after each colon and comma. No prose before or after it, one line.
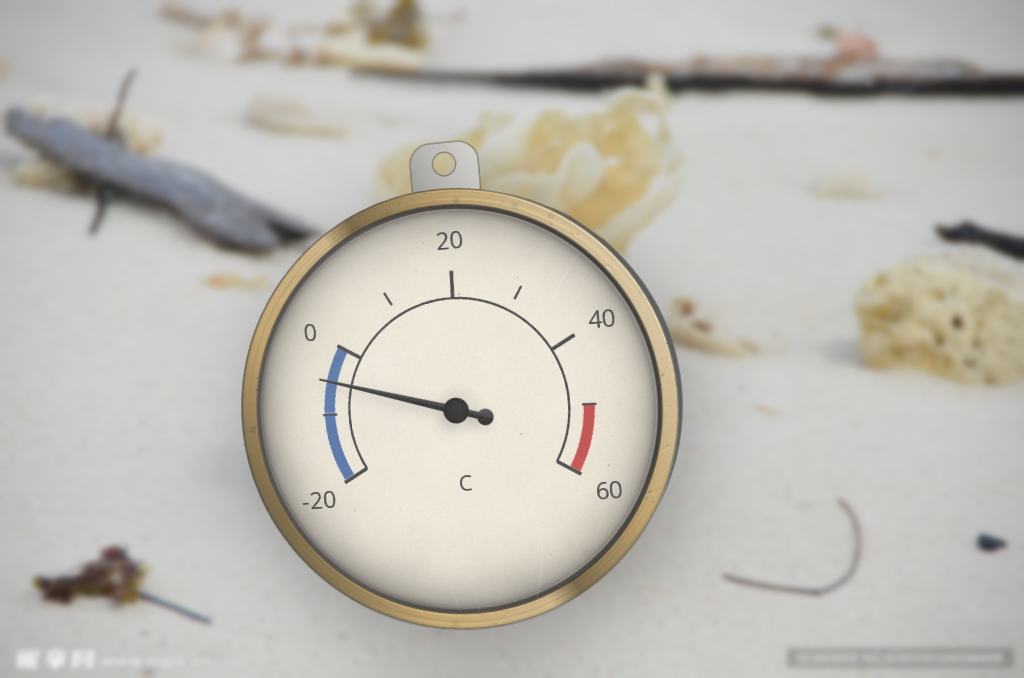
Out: {"value": -5, "unit": "°C"}
